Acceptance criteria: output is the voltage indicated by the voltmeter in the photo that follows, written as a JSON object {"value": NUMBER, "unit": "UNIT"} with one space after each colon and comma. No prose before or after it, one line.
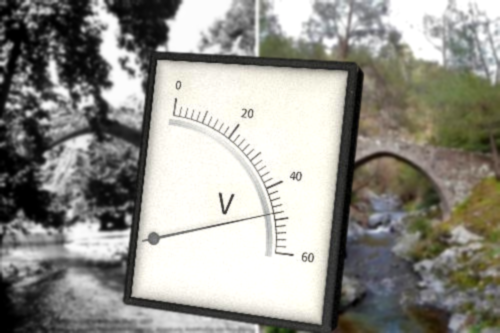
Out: {"value": 48, "unit": "V"}
